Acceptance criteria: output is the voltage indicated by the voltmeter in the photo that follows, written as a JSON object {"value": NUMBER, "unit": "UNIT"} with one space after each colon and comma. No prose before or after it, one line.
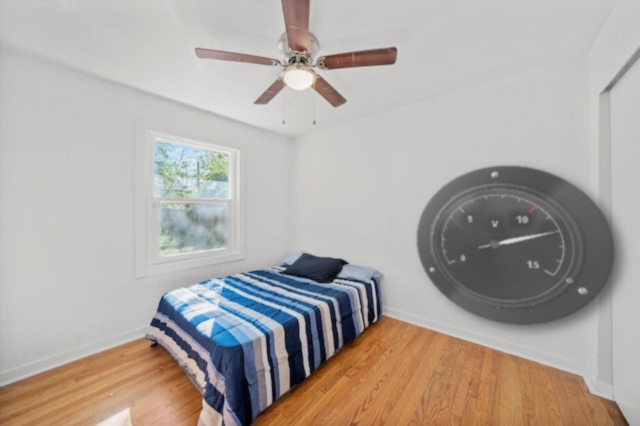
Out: {"value": 12, "unit": "V"}
